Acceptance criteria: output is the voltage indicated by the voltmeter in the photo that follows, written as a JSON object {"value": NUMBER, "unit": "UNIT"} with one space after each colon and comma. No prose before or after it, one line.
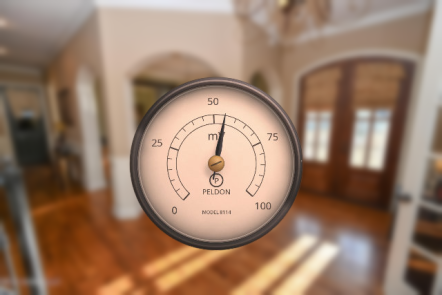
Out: {"value": 55, "unit": "mV"}
